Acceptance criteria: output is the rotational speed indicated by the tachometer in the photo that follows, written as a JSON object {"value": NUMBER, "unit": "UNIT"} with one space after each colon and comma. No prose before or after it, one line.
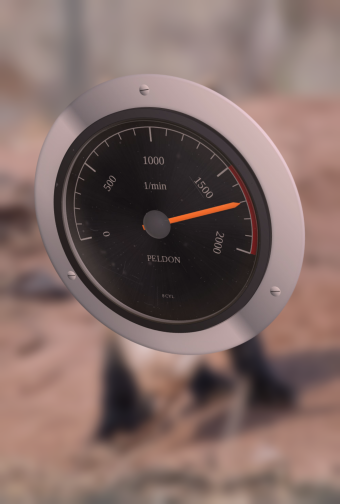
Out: {"value": 1700, "unit": "rpm"}
